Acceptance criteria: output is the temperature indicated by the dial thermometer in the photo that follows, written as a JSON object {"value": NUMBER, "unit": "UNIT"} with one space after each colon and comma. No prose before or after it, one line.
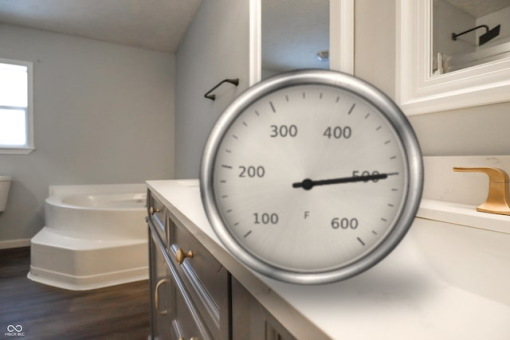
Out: {"value": 500, "unit": "°F"}
